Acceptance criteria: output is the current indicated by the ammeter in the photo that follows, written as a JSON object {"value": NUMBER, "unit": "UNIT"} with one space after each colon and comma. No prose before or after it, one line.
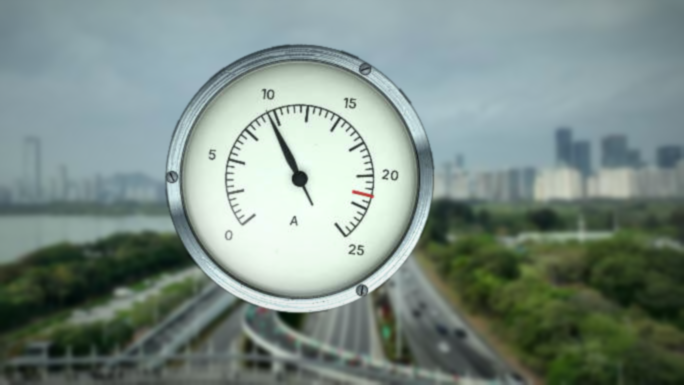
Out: {"value": 9.5, "unit": "A"}
